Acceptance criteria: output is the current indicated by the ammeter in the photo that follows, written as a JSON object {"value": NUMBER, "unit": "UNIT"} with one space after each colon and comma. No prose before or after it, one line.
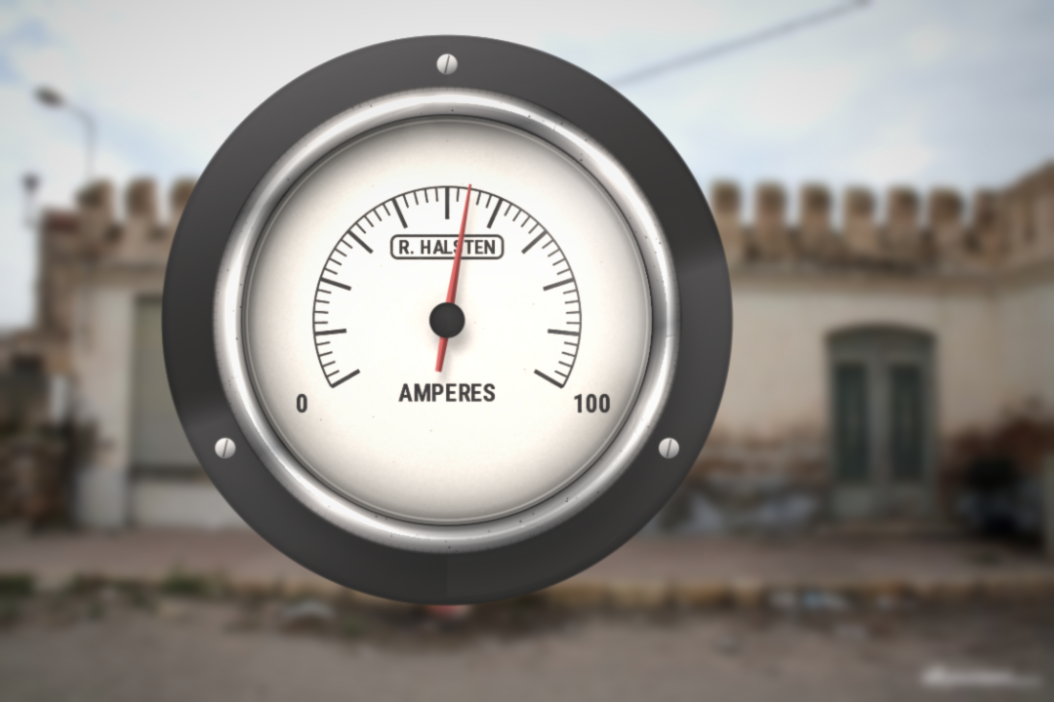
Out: {"value": 54, "unit": "A"}
